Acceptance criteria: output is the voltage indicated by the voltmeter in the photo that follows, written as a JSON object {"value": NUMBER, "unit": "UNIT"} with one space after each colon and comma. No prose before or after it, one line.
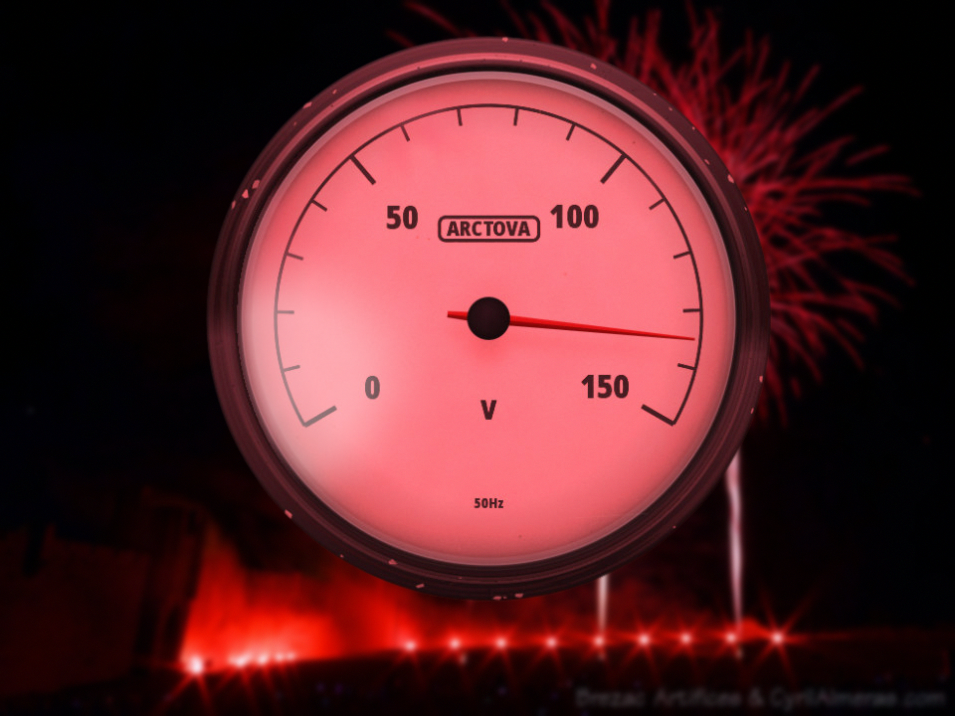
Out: {"value": 135, "unit": "V"}
